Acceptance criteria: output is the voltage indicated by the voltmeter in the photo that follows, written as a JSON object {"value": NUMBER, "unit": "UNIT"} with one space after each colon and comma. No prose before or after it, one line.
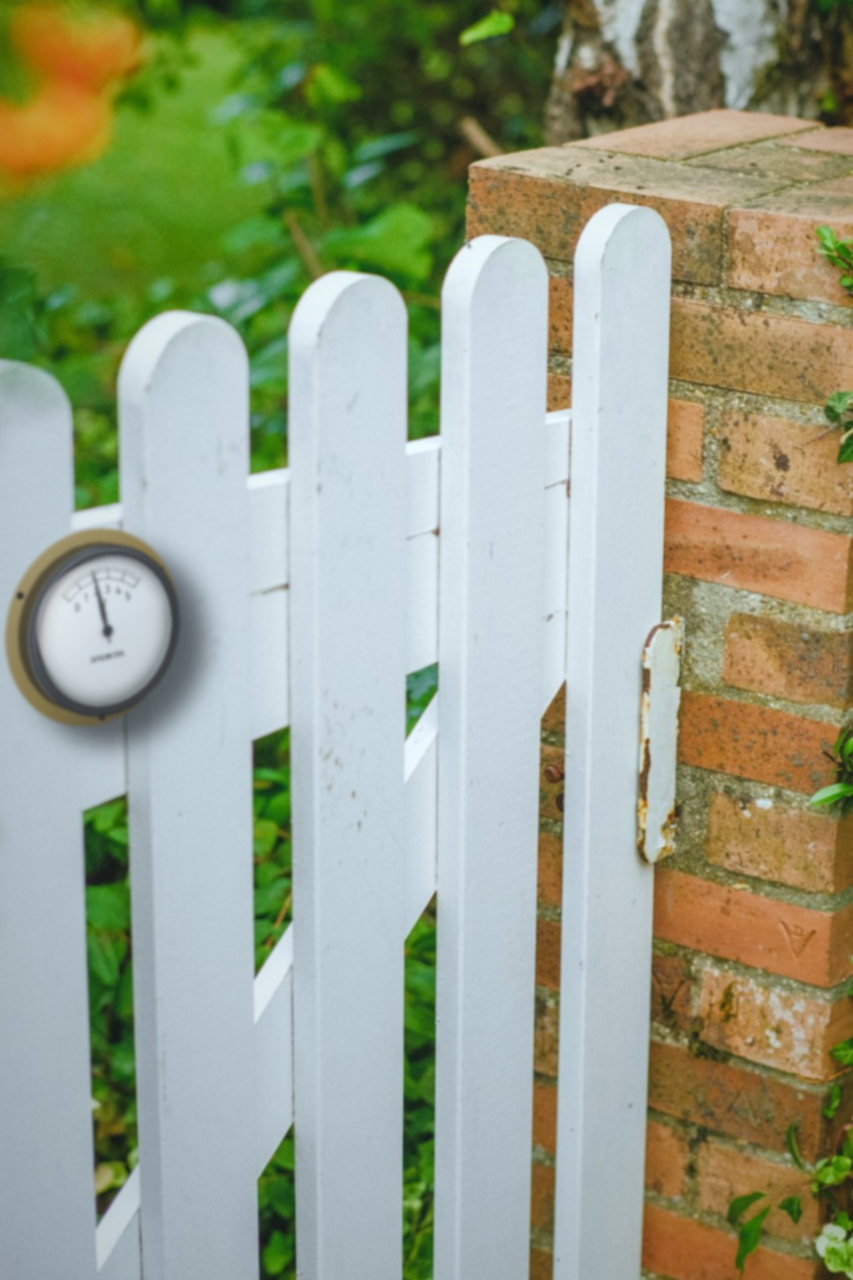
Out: {"value": 2, "unit": "V"}
